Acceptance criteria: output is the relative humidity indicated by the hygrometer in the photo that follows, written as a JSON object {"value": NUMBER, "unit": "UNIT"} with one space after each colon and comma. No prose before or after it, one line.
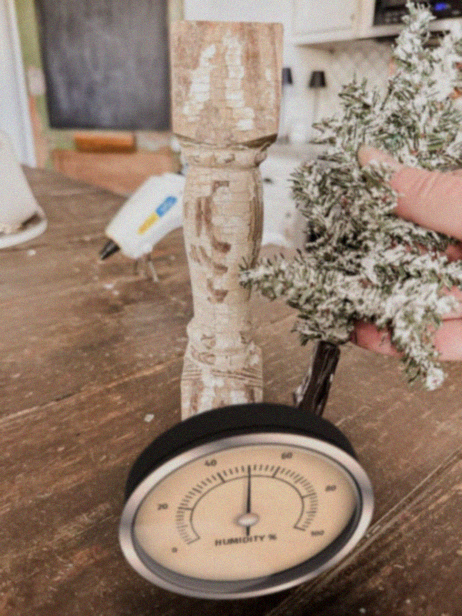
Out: {"value": 50, "unit": "%"}
